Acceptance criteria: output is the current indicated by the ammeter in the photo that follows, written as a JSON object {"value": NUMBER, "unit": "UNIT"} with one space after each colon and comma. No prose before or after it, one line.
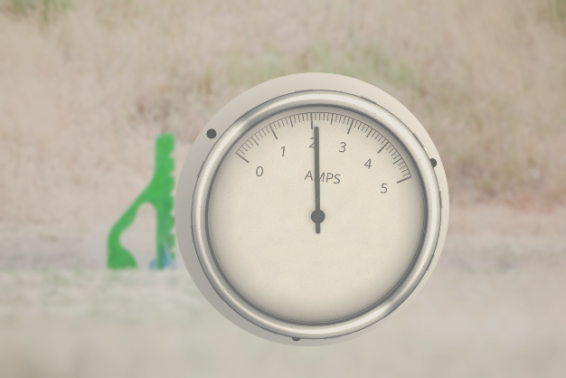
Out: {"value": 2.1, "unit": "A"}
